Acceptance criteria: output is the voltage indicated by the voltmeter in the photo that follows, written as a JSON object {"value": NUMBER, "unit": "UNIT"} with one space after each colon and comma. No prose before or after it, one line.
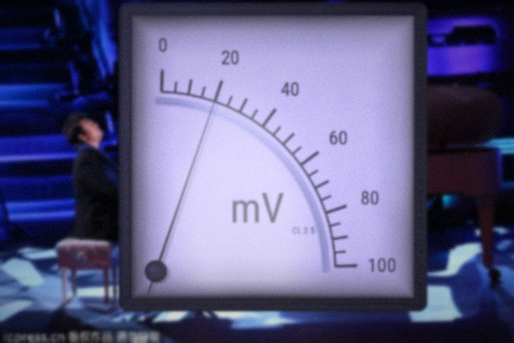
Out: {"value": 20, "unit": "mV"}
